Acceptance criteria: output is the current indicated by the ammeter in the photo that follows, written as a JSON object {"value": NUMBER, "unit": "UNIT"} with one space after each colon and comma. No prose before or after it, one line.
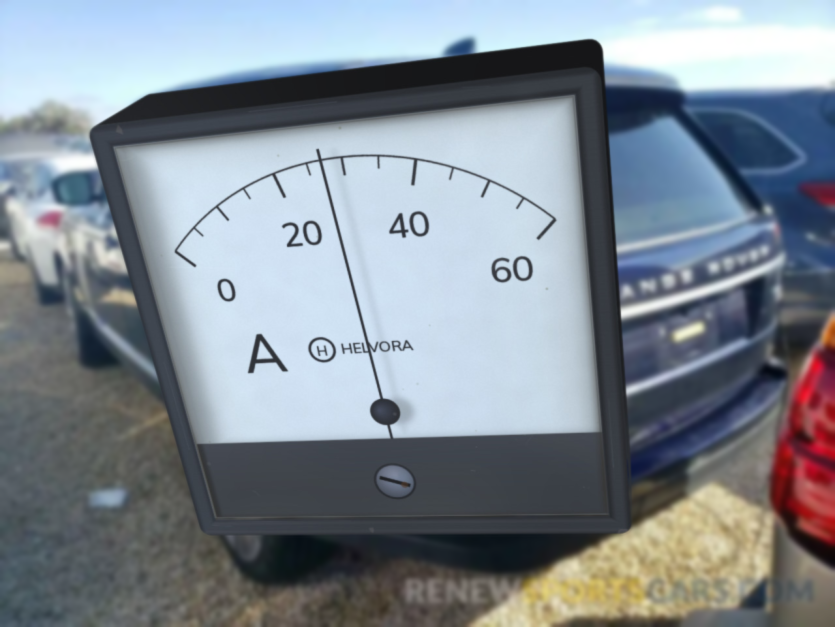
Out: {"value": 27.5, "unit": "A"}
